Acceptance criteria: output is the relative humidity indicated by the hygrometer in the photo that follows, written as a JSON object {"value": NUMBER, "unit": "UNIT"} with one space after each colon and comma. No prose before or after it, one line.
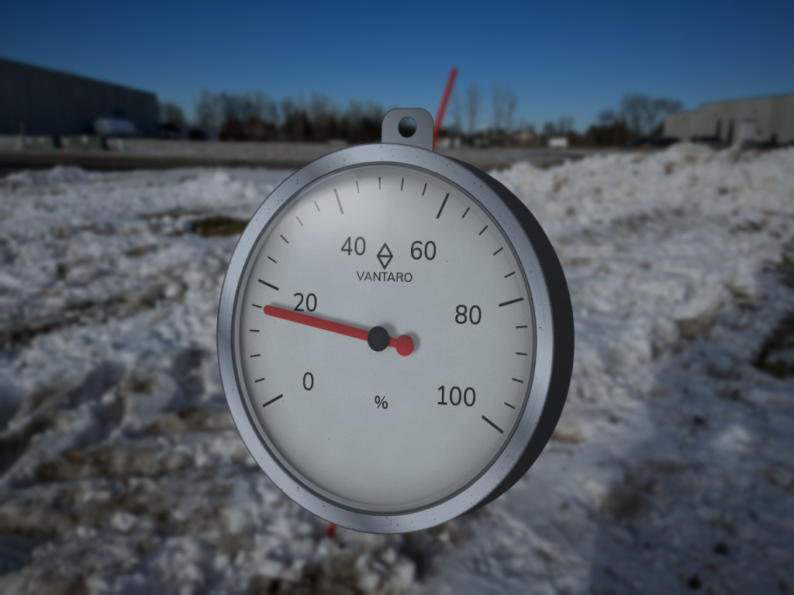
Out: {"value": 16, "unit": "%"}
